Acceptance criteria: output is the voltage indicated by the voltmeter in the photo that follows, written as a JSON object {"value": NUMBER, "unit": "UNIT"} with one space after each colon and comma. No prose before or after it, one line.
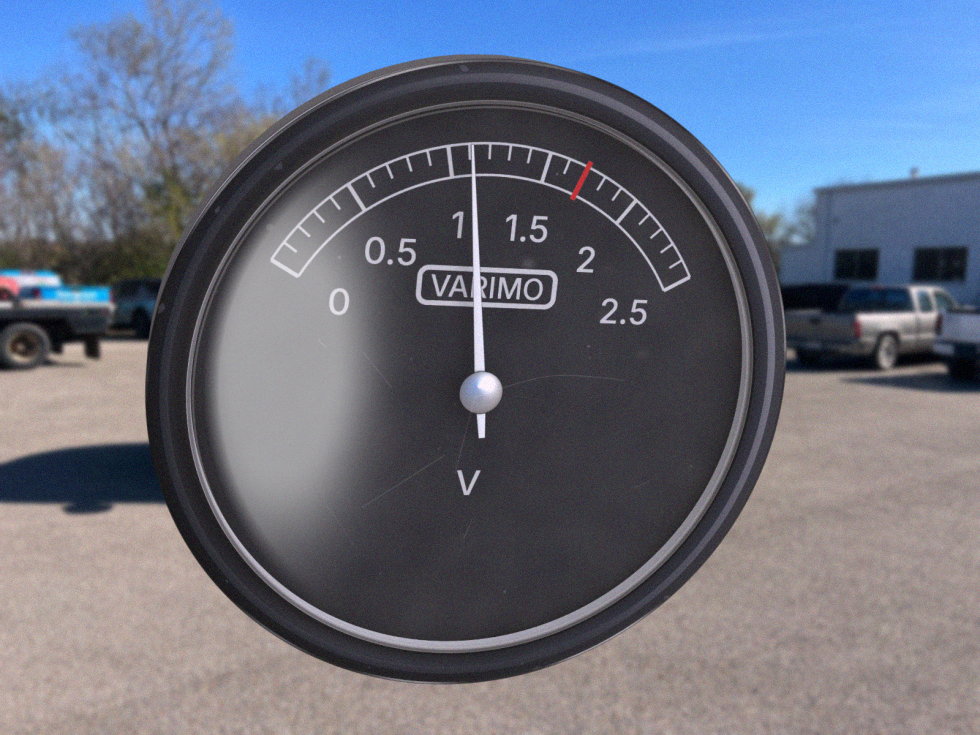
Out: {"value": 1.1, "unit": "V"}
